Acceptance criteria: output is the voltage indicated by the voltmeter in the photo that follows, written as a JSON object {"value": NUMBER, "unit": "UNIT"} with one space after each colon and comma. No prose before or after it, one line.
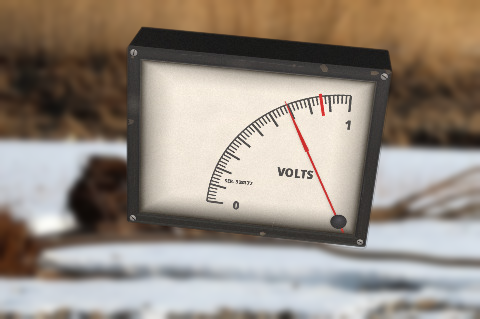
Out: {"value": 0.7, "unit": "V"}
